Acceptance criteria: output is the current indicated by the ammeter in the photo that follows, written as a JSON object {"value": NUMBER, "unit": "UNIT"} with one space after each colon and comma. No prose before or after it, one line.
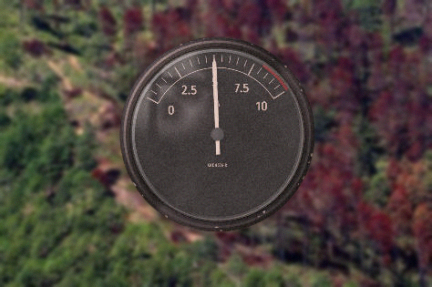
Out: {"value": 5, "unit": "A"}
